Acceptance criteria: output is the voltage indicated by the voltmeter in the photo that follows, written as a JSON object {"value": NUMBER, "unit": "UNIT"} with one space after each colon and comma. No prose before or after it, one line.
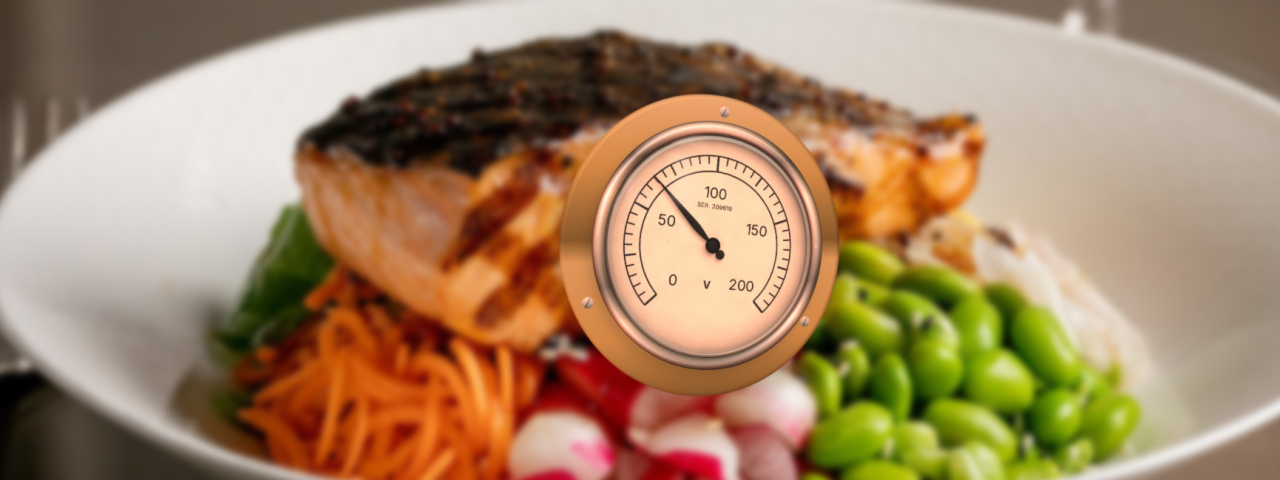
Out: {"value": 65, "unit": "V"}
